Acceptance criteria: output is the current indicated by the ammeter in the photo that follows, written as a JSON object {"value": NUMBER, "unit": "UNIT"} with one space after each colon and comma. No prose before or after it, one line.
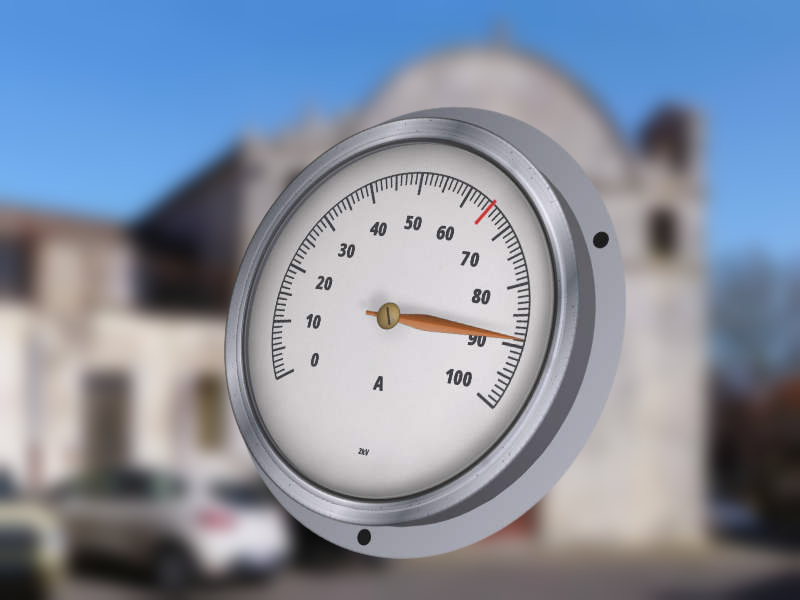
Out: {"value": 89, "unit": "A"}
